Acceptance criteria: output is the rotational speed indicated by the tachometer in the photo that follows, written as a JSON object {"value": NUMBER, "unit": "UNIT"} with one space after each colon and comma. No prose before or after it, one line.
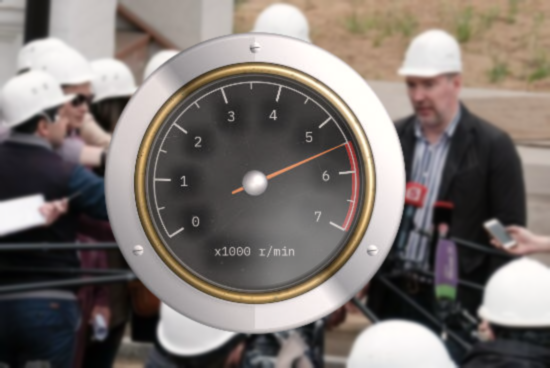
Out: {"value": 5500, "unit": "rpm"}
